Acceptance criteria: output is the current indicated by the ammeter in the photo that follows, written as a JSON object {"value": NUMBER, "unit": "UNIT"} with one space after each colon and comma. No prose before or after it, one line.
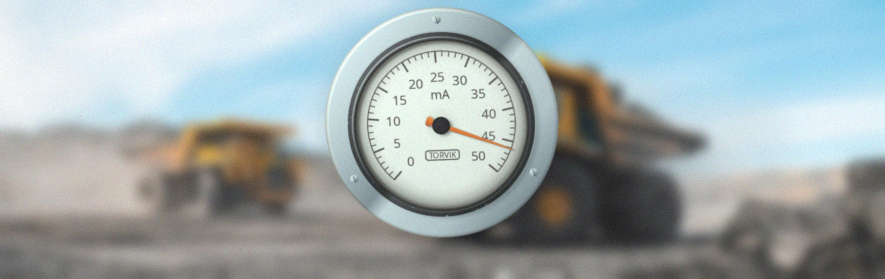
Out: {"value": 46, "unit": "mA"}
